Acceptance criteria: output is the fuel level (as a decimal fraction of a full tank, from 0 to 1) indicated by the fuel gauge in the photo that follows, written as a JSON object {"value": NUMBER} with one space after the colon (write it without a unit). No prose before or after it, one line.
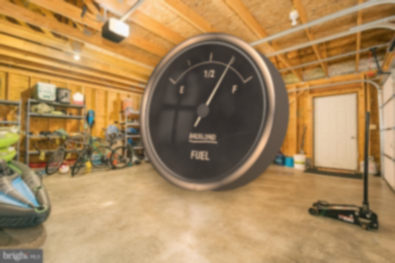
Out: {"value": 0.75}
